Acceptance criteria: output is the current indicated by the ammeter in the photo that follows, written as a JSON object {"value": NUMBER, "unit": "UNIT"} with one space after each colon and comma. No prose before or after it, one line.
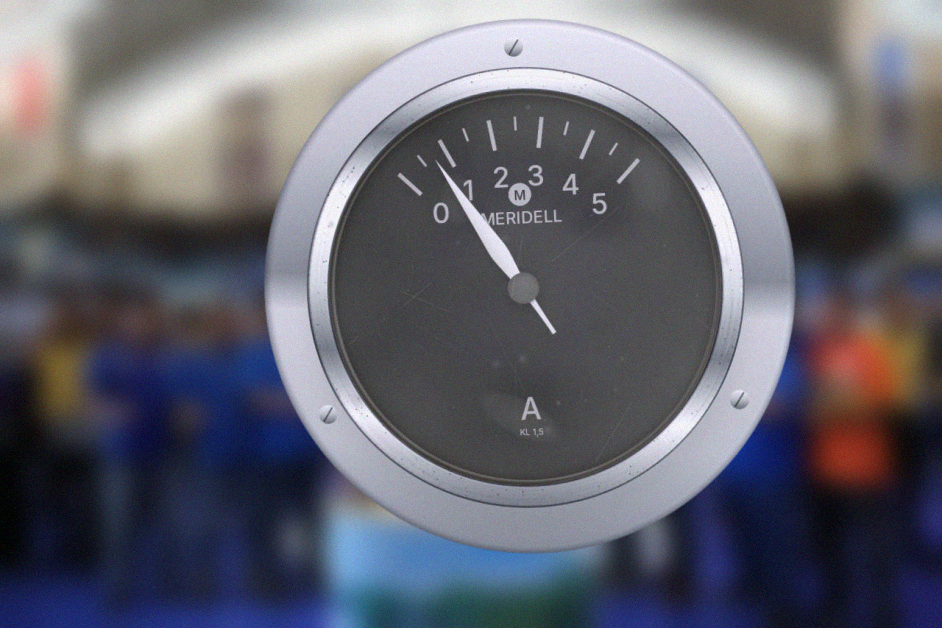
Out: {"value": 0.75, "unit": "A"}
